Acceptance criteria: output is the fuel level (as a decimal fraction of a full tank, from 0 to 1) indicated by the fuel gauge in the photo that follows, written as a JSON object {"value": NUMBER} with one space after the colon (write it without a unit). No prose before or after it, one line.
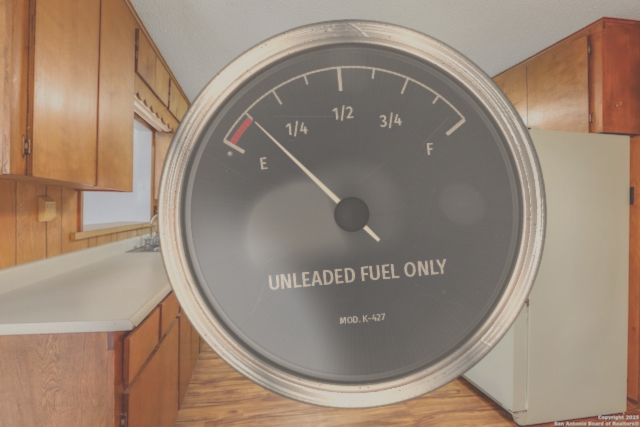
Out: {"value": 0.125}
